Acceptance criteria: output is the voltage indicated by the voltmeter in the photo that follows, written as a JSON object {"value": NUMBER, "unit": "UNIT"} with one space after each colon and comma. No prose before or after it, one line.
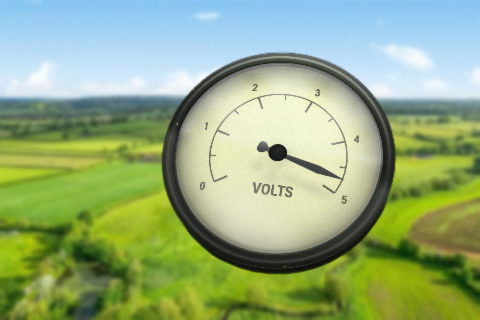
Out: {"value": 4.75, "unit": "V"}
